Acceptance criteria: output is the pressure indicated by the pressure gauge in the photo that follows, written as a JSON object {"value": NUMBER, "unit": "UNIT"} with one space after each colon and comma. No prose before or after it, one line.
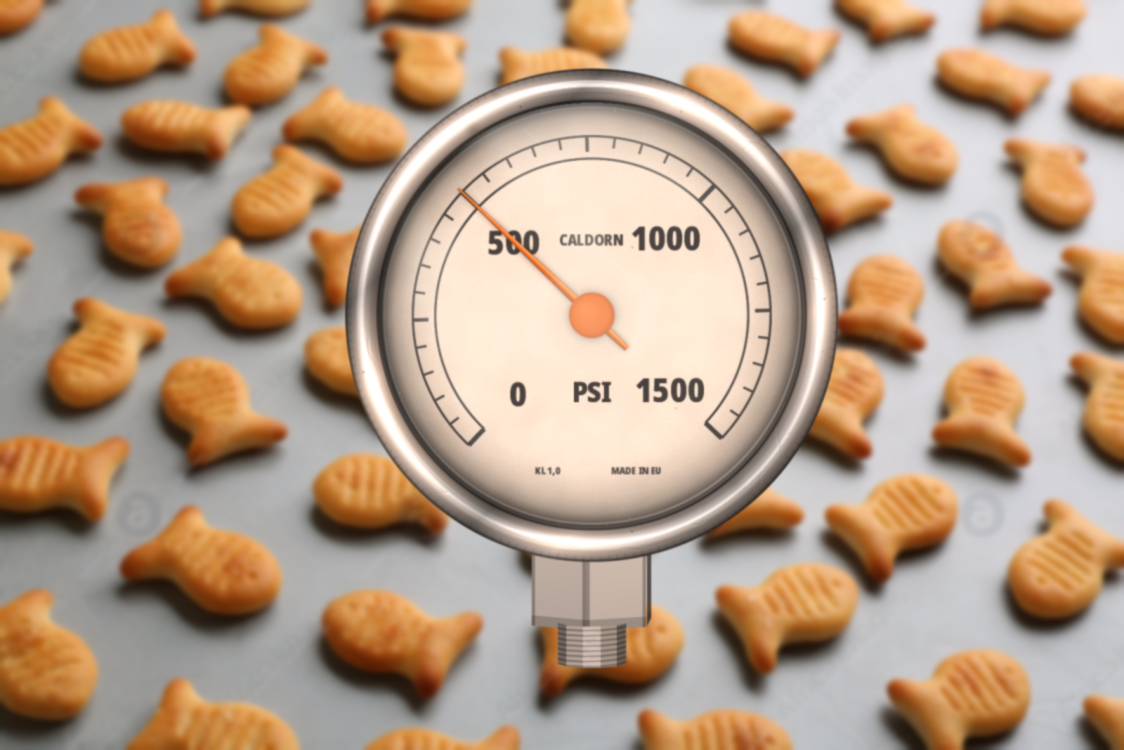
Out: {"value": 500, "unit": "psi"}
